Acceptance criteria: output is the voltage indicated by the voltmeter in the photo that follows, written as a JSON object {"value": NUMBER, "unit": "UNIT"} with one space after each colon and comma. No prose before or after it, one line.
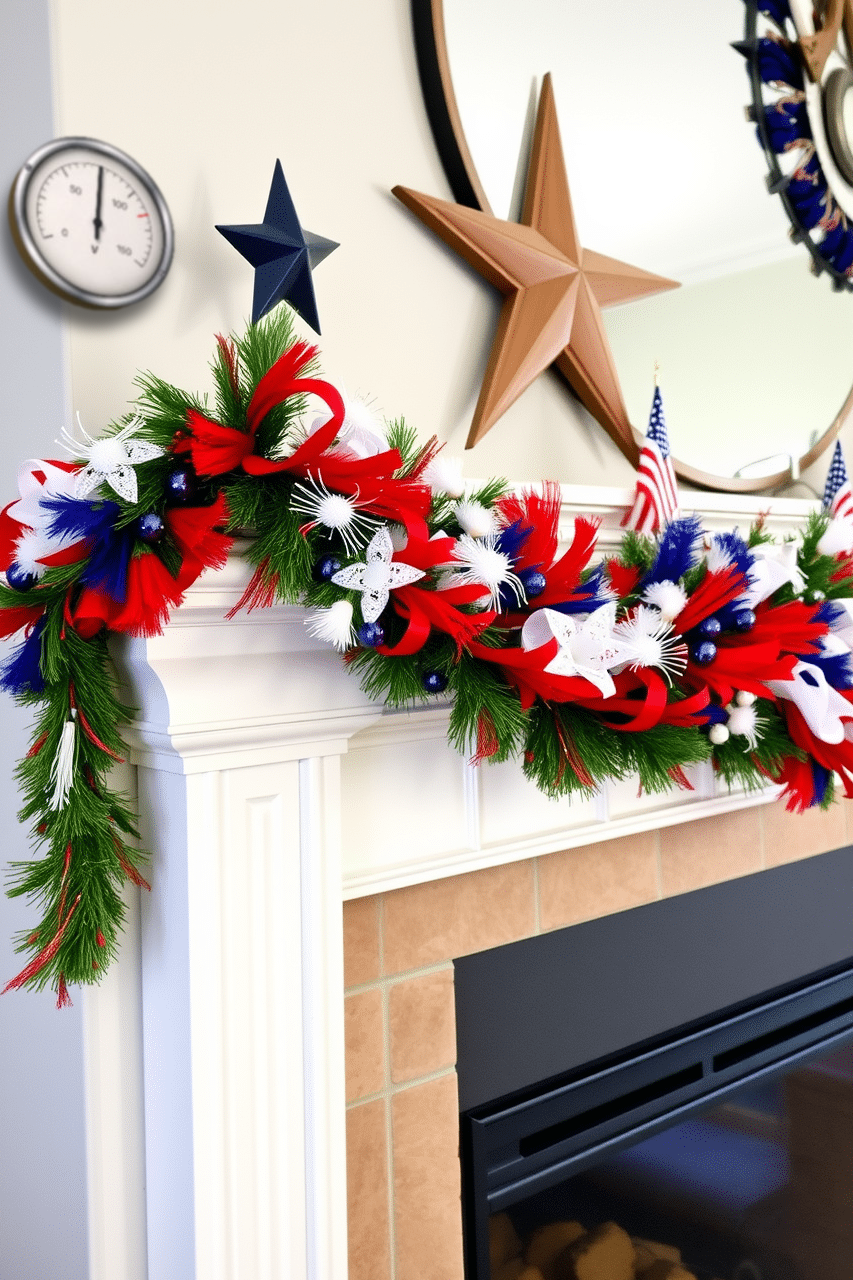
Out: {"value": 75, "unit": "V"}
